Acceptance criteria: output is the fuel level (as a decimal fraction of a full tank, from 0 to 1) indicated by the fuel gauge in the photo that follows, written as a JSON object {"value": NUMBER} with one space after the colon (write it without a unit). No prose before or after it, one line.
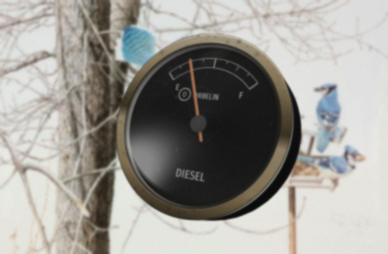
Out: {"value": 0.25}
